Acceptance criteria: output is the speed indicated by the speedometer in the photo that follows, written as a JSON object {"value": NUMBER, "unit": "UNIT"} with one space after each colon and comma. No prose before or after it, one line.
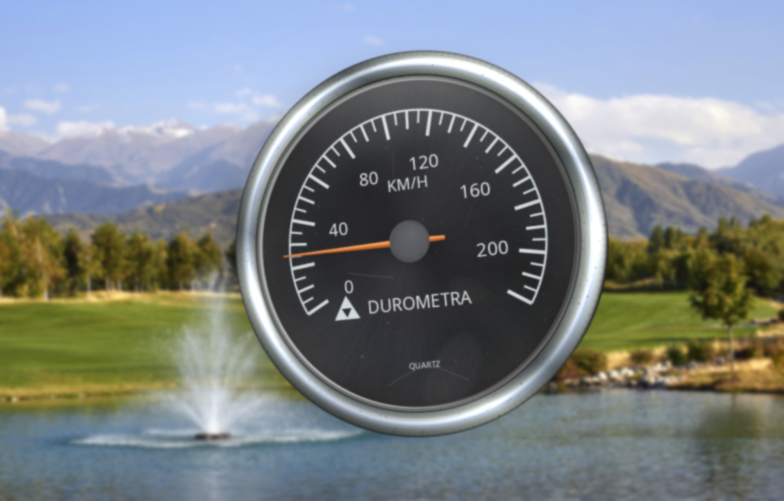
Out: {"value": 25, "unit": "km/h"}
